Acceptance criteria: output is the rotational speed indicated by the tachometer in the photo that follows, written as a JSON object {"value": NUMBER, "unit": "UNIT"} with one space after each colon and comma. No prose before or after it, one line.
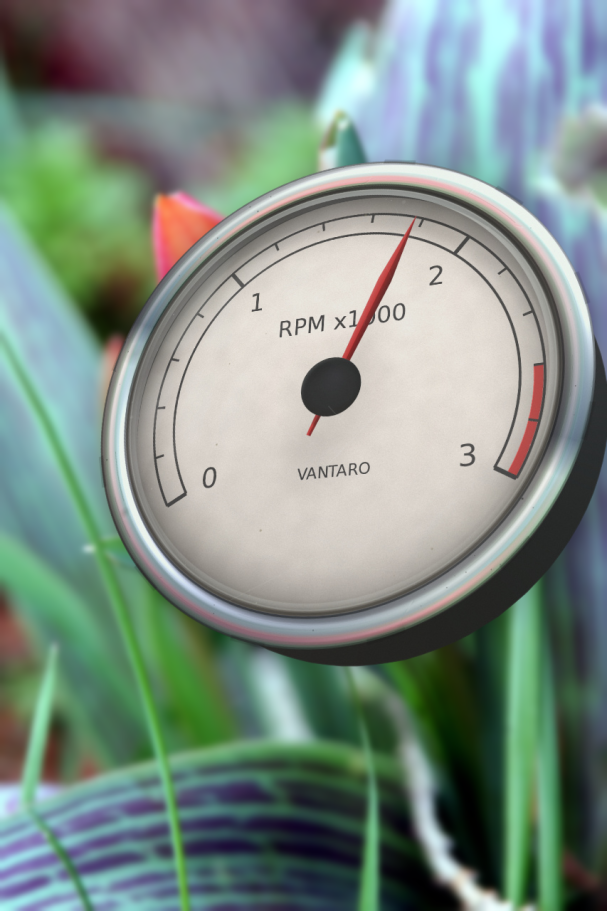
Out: {"value": 1800, "unit": "rpm"}
